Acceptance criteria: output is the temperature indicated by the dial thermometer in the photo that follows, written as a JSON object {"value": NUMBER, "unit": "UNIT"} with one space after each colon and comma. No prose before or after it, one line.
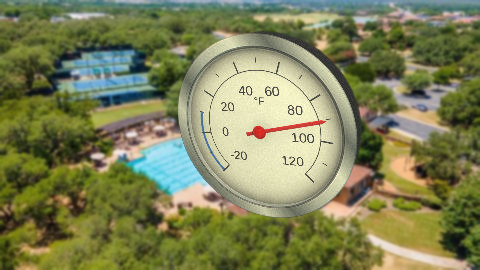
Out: {"value": 90, "unit": "°F"}
